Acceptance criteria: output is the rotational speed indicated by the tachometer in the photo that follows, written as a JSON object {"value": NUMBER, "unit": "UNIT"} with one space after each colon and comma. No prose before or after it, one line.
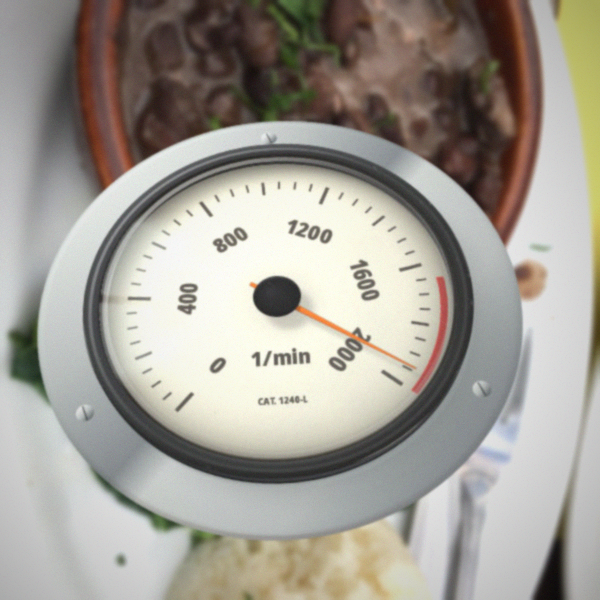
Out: {"value": 1950, "unit": "rpm"}
